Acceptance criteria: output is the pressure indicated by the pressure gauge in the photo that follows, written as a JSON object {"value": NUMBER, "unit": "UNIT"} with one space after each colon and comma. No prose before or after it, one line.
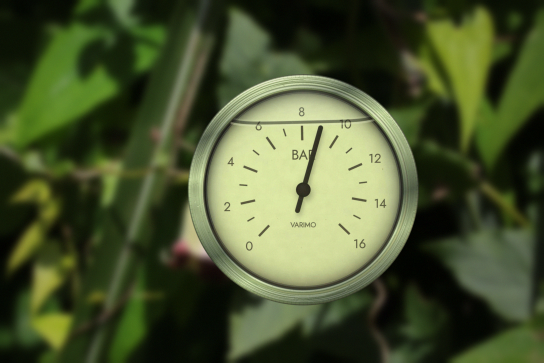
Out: {"value": 9, "unit": "bar"}
